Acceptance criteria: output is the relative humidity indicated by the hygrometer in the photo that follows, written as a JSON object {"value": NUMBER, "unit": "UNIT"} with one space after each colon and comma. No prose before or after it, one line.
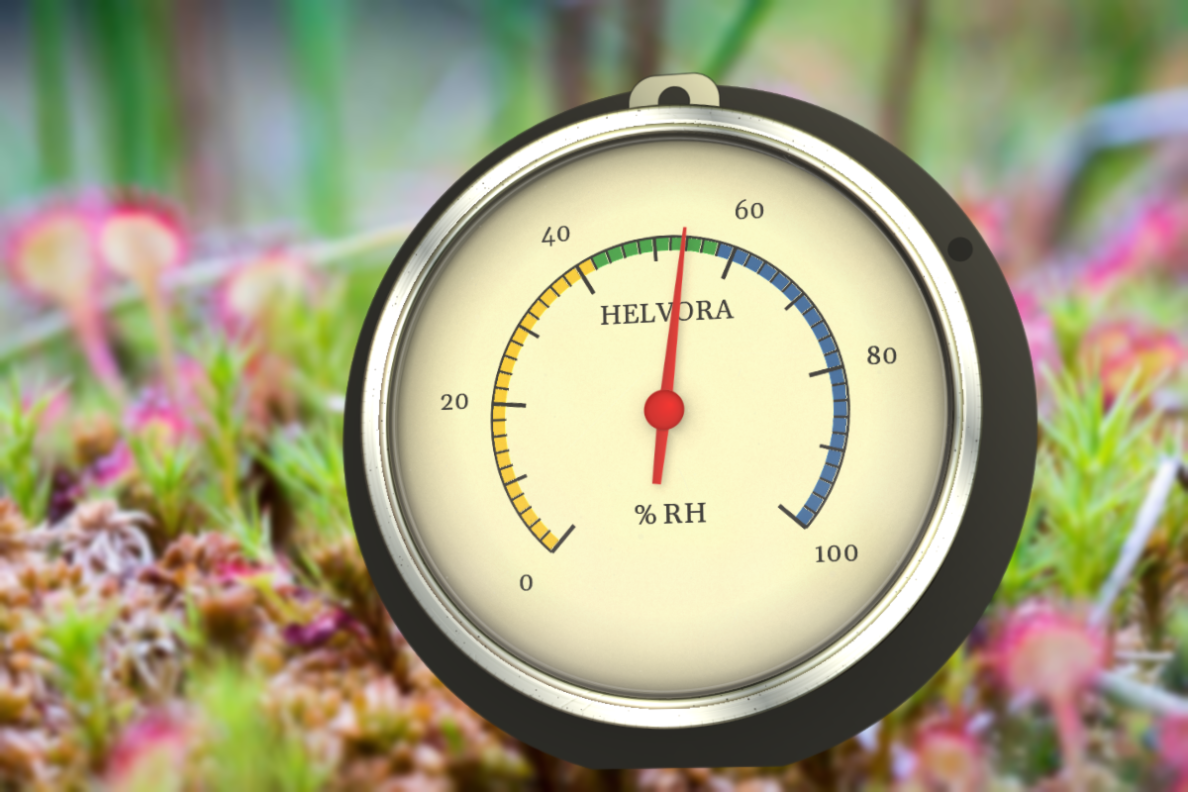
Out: {"value": 54, "unit": "%"}
